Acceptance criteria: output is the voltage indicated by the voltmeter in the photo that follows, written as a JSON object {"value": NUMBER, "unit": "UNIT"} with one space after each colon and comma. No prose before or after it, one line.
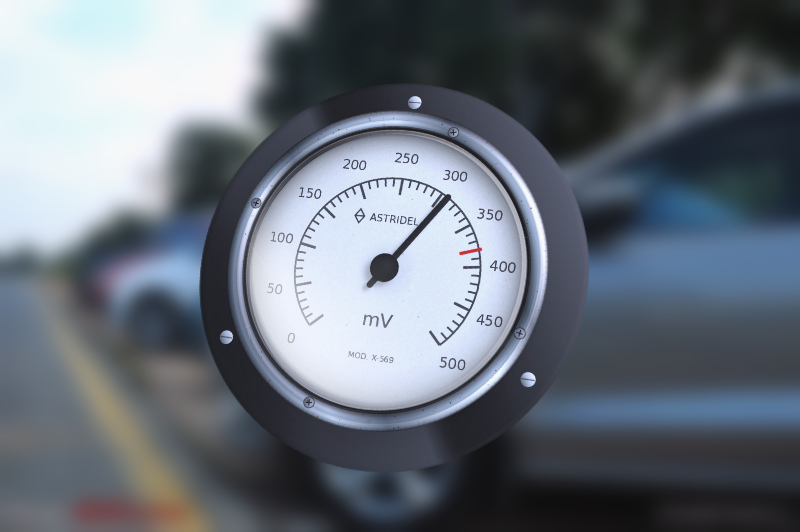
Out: {"value": 310, "unit": "mV"}
